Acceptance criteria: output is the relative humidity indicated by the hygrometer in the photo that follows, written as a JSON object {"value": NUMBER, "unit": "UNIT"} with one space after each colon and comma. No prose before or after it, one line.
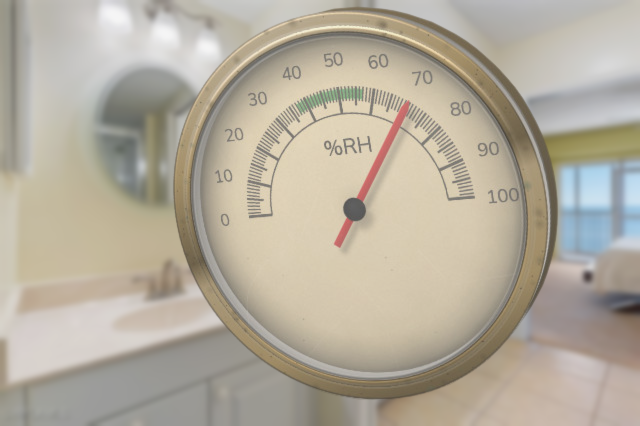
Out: {"value": 70, "unit": "%"}
